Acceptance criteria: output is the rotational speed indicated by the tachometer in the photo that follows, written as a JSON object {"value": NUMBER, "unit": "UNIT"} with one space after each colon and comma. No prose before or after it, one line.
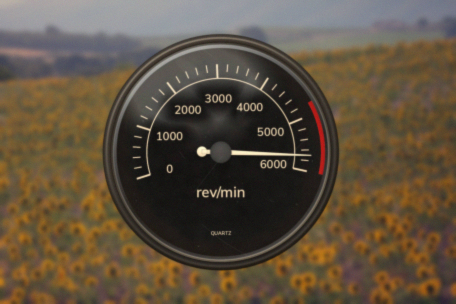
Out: {"value": 5700, "unit": "rpm"}
